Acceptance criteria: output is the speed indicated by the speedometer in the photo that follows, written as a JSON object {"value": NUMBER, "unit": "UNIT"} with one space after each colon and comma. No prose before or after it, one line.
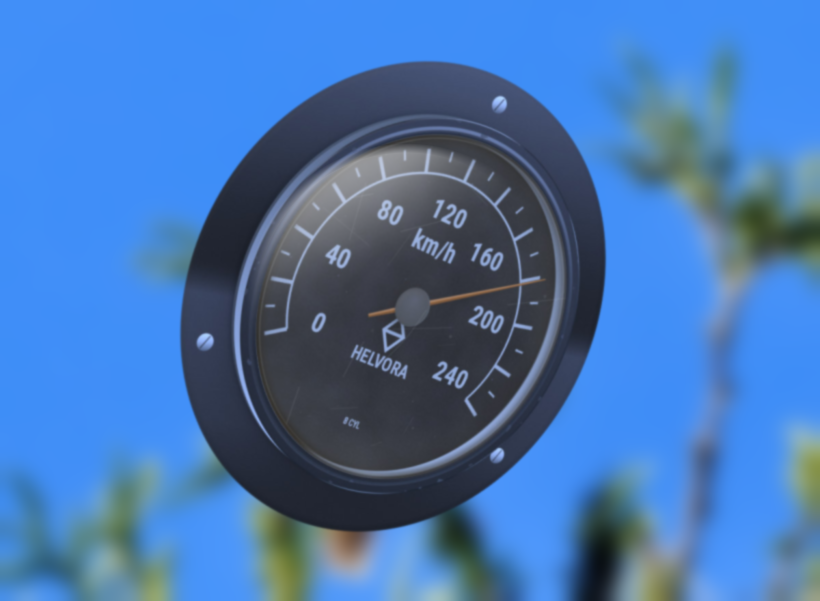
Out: {"value": 180, "unit": "km/h"}
